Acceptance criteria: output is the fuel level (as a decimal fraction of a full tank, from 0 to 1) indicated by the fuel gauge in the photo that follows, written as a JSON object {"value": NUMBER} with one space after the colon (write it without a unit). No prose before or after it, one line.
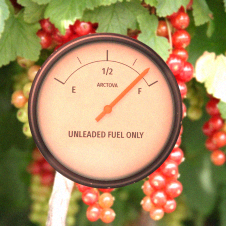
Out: {"value": 0.875}
